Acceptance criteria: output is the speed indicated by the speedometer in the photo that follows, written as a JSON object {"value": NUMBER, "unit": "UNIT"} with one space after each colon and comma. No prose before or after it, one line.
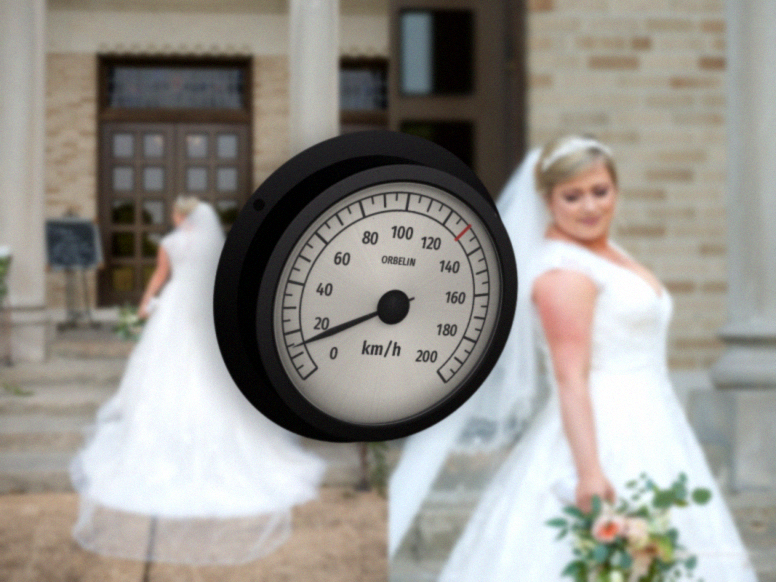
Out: {"value": 15, "unit": "km/h"}
